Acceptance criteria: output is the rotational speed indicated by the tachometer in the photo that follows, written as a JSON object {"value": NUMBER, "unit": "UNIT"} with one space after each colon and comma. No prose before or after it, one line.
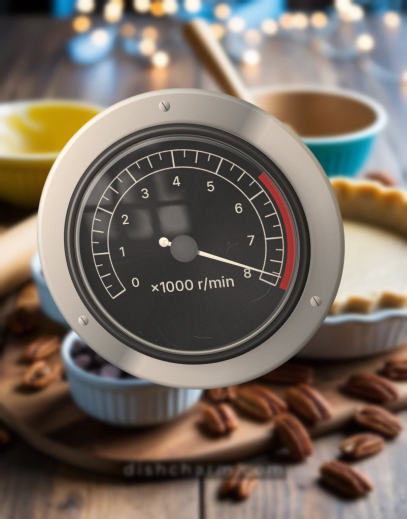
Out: {"value": 7750, "unit": "rpm"}
